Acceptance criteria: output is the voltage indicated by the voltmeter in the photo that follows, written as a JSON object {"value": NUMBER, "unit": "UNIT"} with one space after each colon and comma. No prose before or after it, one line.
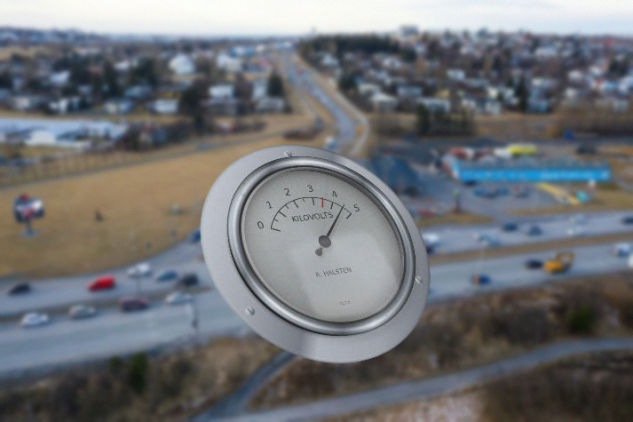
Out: {"value": 4.5, "unit": "kV"}
